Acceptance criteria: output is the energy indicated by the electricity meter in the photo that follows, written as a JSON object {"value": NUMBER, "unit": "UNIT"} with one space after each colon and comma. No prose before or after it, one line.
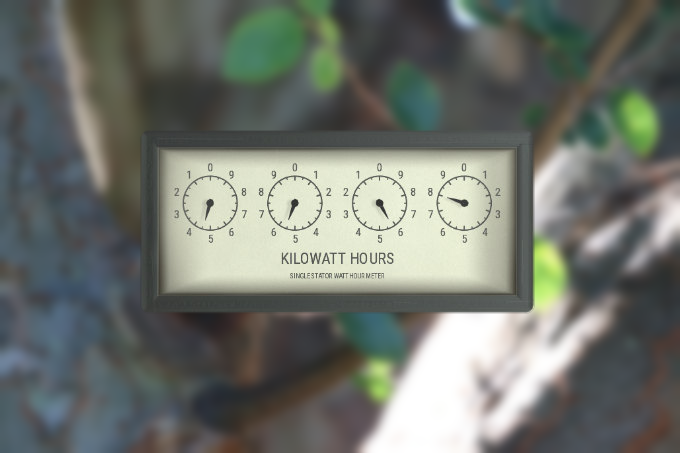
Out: {"value": 4558, "unit": "kWh"}
